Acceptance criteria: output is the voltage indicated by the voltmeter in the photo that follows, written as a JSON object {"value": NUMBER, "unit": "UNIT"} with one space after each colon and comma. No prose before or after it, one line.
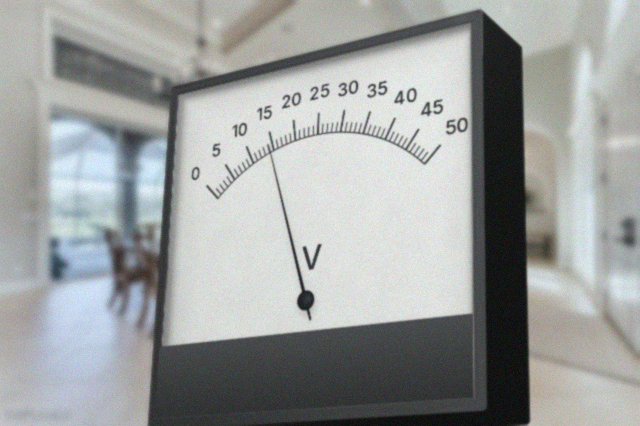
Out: {"value": 15, "unit": "V"}
